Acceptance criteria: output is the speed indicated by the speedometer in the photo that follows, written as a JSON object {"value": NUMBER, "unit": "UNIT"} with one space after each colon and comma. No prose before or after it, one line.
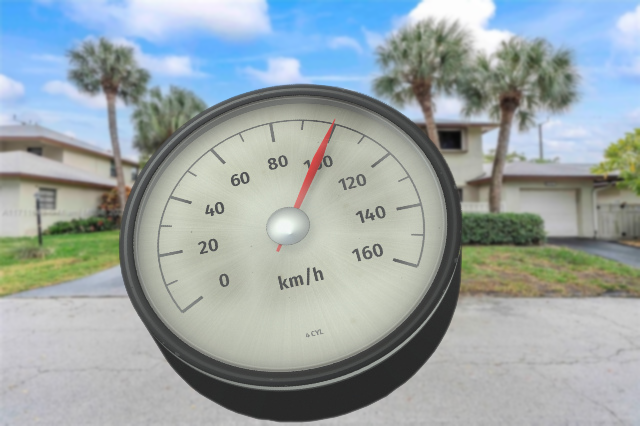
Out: {"value": 100, "unit": "km/h"}
